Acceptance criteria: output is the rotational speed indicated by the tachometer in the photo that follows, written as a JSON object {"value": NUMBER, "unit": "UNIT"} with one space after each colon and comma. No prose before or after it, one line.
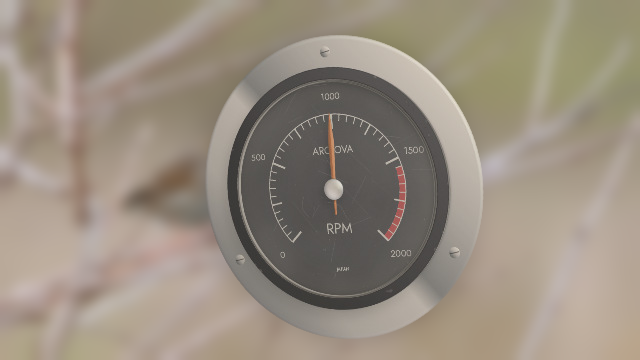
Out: {"value": 1000, "unit": "rpm"}
